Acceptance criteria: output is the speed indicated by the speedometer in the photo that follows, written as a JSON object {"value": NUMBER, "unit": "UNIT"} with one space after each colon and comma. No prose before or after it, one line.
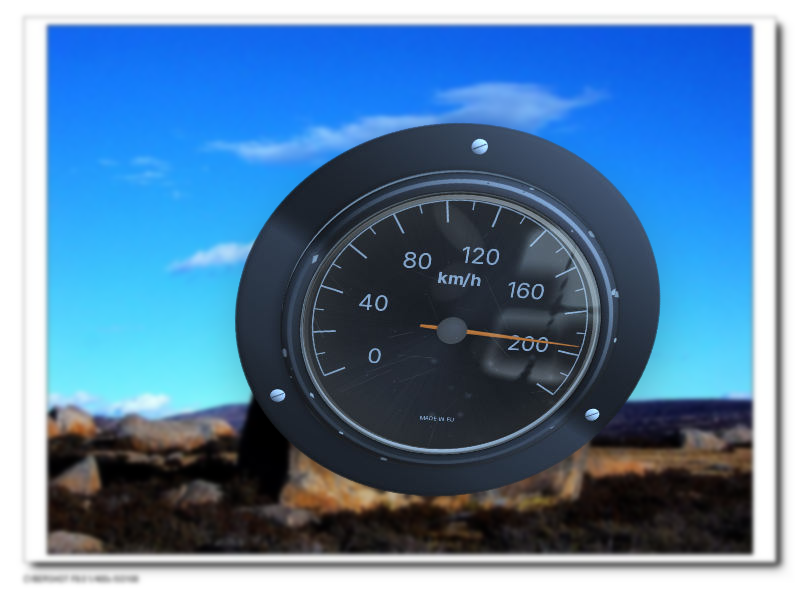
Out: {"value": 195, "unit": "km/h"}
